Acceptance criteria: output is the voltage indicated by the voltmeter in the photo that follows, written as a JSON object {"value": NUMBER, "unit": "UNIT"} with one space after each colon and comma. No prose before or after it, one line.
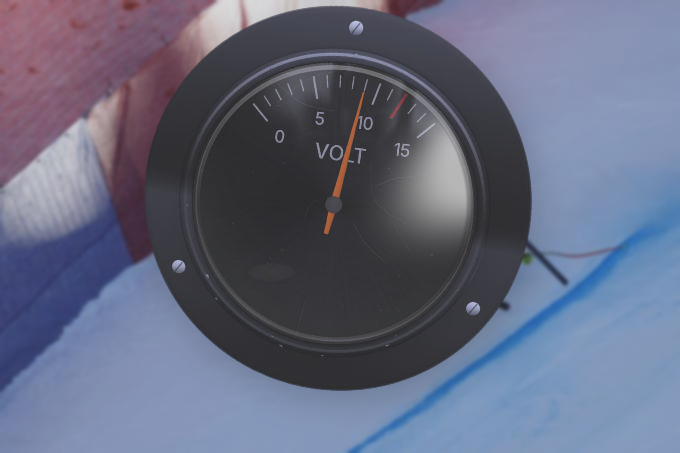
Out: {"value": 9, "unit": "V"}
